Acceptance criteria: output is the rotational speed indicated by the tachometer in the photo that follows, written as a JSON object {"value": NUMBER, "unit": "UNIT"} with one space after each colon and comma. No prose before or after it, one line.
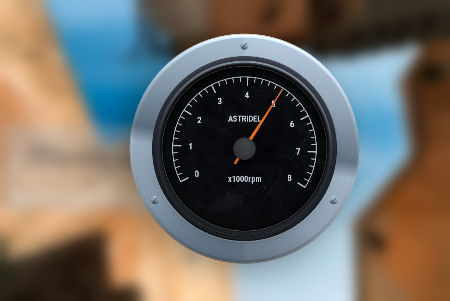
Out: {"value": 5000, "unit": "rpm"}
